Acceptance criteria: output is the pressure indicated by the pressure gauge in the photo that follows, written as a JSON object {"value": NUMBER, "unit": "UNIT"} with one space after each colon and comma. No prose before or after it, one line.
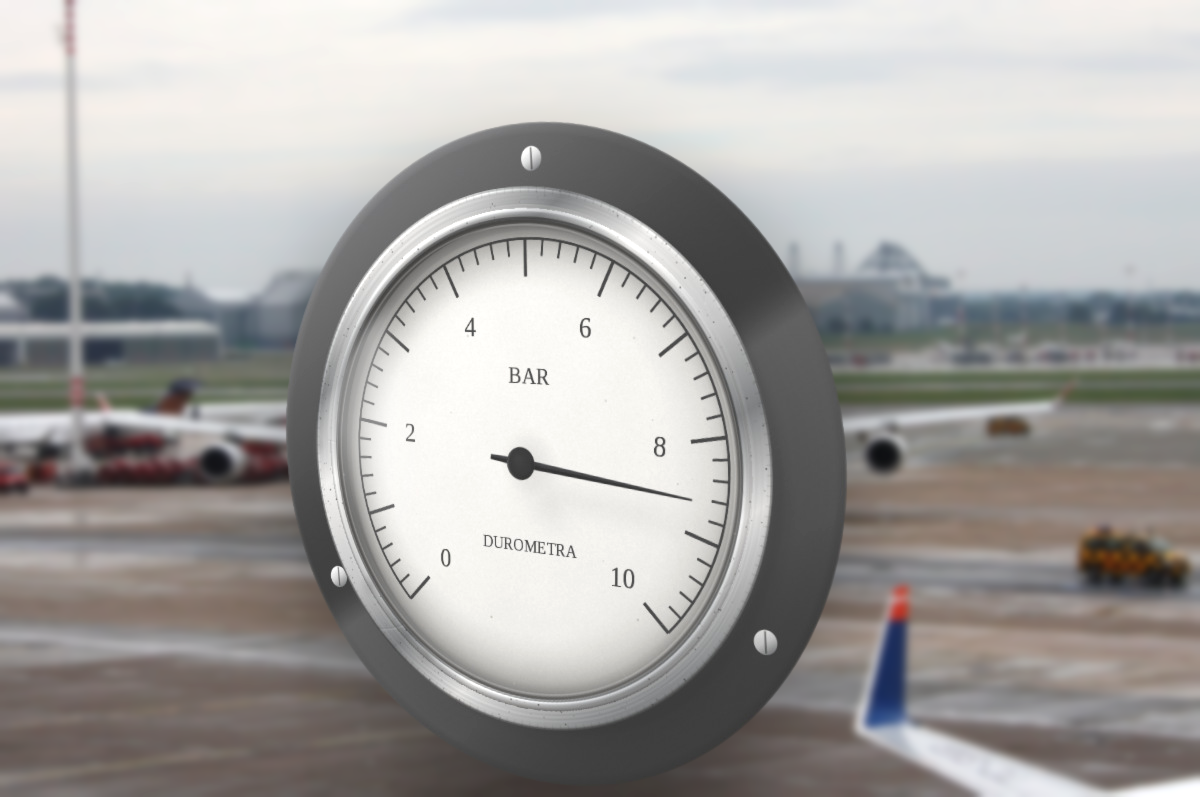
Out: {"value": 8.6, "unit": "bar"}
